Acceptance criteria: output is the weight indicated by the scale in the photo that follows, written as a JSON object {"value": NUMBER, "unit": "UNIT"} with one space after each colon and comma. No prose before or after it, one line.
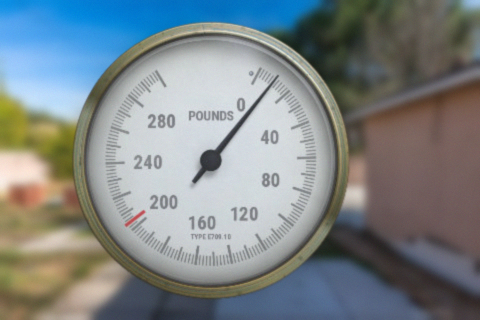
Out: {"value": 10, "unit": "lb"}
